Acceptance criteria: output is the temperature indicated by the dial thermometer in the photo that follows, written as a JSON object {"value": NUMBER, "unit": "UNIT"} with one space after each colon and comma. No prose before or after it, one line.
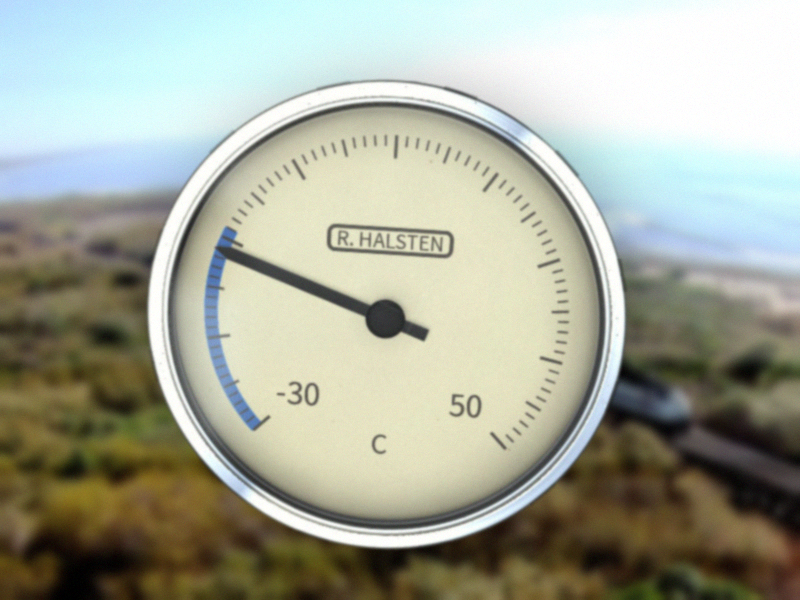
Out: {"value": -11, "unit": "°C"}
